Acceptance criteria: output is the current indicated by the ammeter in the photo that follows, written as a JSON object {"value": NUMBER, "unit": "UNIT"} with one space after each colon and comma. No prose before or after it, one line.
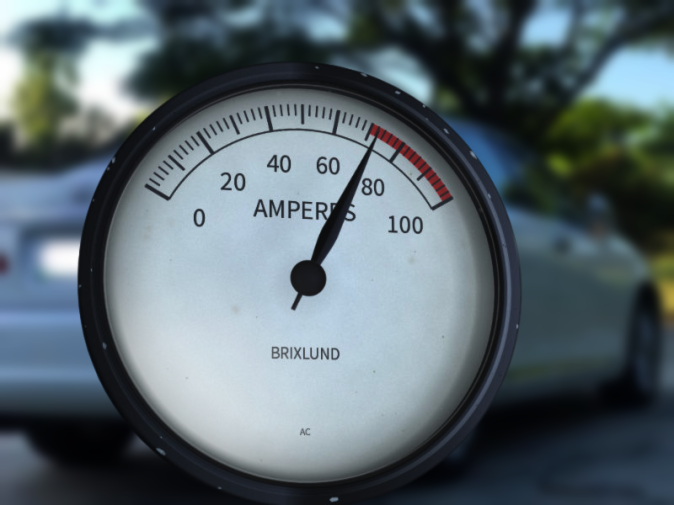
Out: {"value": 72, "unit": "A"}
